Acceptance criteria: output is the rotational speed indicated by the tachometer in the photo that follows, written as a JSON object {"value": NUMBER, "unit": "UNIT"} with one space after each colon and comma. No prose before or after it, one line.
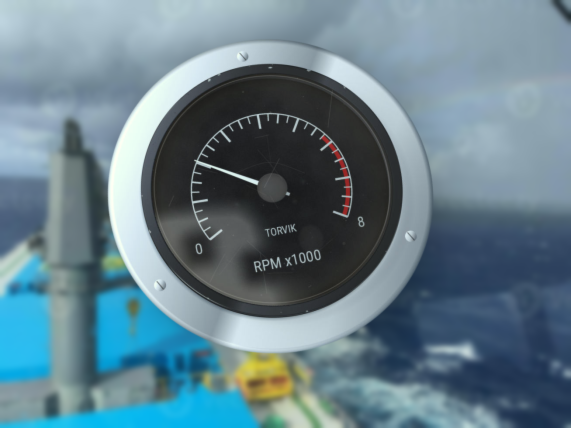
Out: {"value": 2000, "unit": "rpm"}
